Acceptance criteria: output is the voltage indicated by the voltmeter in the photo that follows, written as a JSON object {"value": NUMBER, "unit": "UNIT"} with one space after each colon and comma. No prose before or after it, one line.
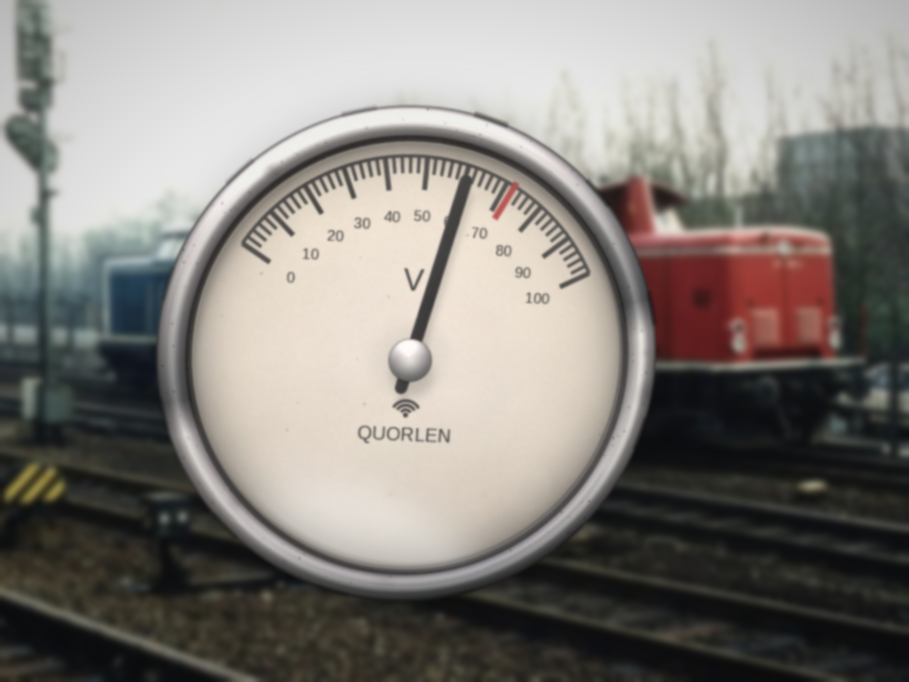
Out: {"value": 60, "unit": "V"}
